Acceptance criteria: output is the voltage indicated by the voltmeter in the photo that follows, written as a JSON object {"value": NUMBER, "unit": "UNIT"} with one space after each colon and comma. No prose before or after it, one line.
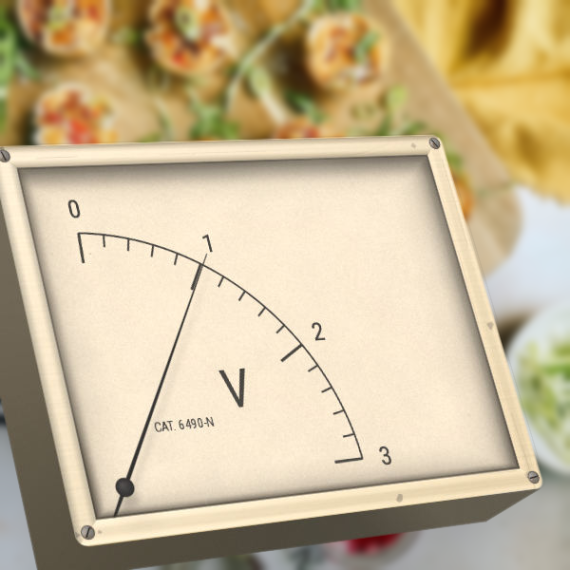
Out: {"value": 1, "unit": "V"}
